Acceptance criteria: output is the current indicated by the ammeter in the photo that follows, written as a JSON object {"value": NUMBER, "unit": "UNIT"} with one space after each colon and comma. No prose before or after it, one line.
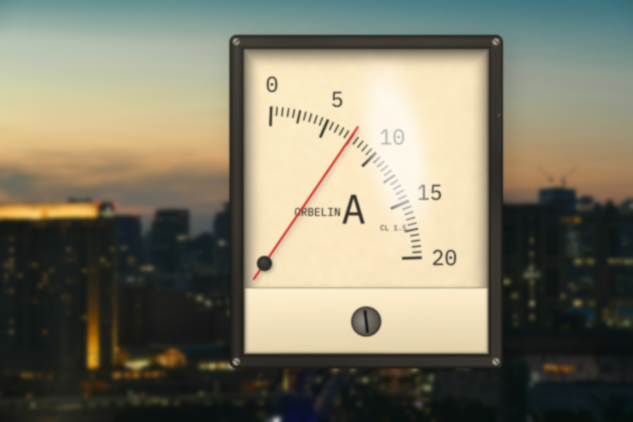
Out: {"value": 7.5, "unit": "A"}
